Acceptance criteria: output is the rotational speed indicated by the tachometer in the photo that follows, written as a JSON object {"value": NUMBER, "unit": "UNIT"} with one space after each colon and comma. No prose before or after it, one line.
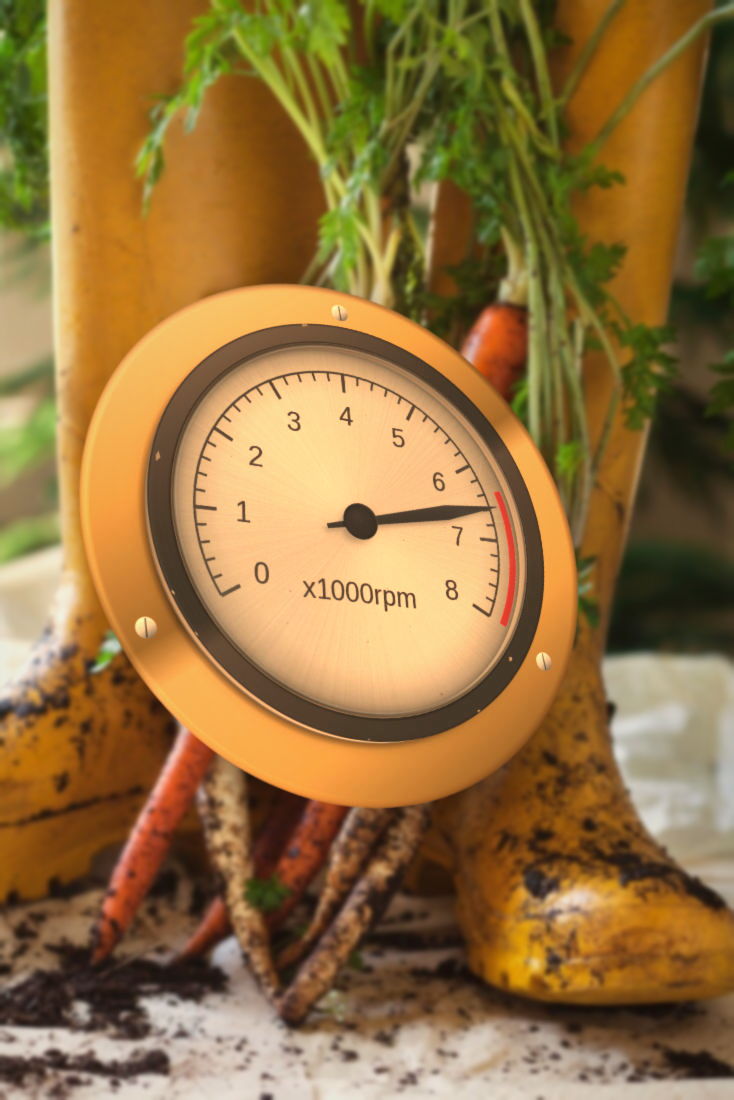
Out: {"value": 6600, "unit": "rpm"}
